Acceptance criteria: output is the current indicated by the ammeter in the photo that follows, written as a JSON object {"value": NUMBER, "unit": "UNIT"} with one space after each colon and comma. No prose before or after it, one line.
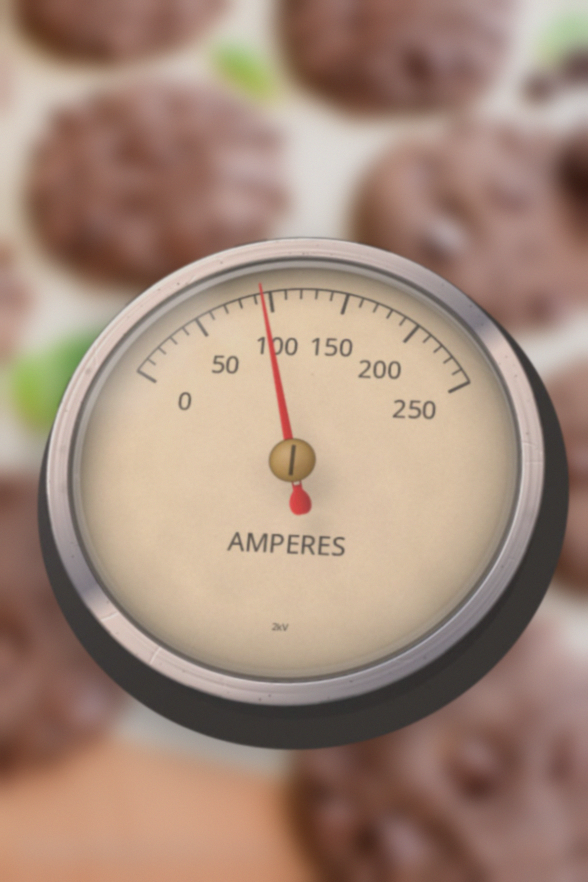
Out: {"value": 95, "unit": "A"}
